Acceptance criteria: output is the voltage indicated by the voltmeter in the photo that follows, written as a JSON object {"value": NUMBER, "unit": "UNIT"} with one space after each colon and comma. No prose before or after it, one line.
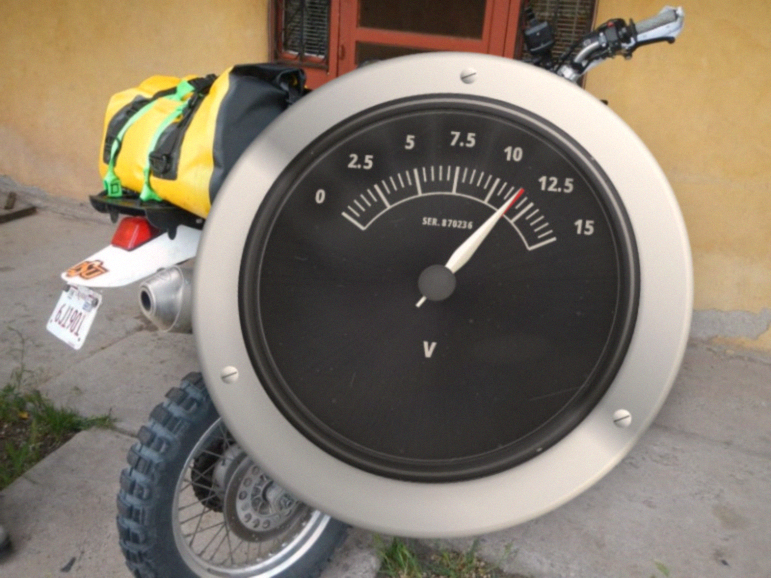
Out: {"value": 11.5, "unit": "V"}
